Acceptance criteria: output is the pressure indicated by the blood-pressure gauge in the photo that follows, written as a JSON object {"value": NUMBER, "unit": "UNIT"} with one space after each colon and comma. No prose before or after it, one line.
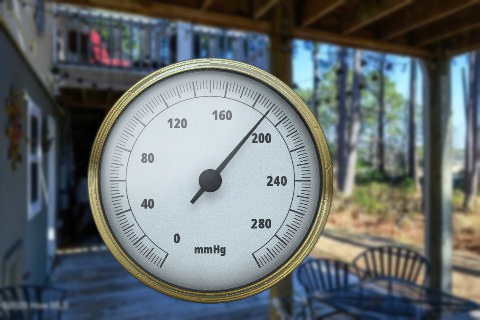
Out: {"value": 190, "unit": "mmHg"}
